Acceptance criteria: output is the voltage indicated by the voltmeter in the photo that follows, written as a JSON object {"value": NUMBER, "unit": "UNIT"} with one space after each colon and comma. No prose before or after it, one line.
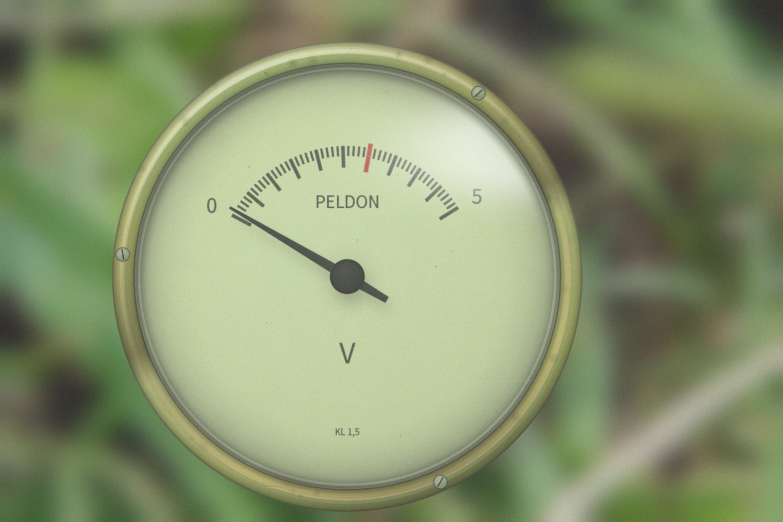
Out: {"value": 0.1, "unit": "V"}
